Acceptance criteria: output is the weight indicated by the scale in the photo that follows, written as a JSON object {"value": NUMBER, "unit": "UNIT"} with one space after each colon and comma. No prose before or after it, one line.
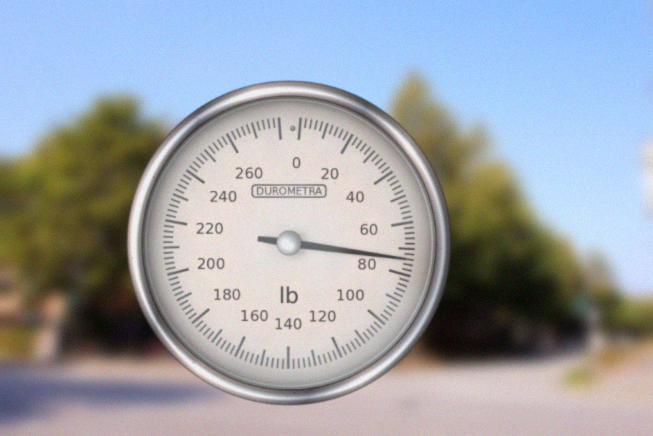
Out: {"value": 74, "unit": "lb"}
